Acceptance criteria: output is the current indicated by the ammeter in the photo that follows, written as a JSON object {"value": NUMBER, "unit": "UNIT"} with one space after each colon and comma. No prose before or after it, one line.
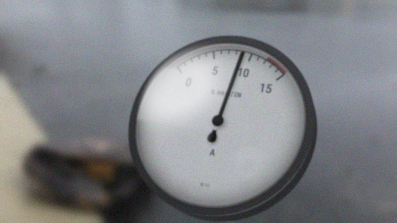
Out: {"value": 9, "unit": "A"}
